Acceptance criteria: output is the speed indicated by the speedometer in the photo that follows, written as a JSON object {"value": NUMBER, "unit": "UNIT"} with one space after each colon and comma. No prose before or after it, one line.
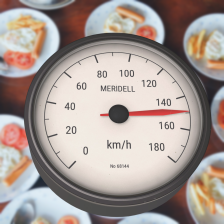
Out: {"value": 150, "unit": "km/h"}
